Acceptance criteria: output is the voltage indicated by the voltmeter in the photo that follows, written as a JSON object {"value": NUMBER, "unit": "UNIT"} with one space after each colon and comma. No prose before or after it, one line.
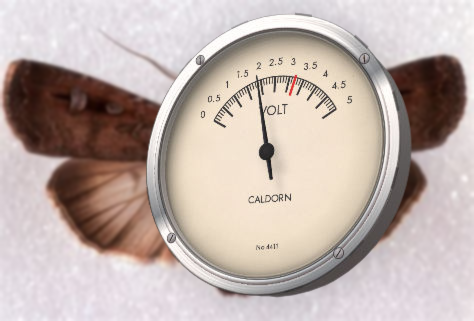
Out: {"value": 2, "unit": "V"}
